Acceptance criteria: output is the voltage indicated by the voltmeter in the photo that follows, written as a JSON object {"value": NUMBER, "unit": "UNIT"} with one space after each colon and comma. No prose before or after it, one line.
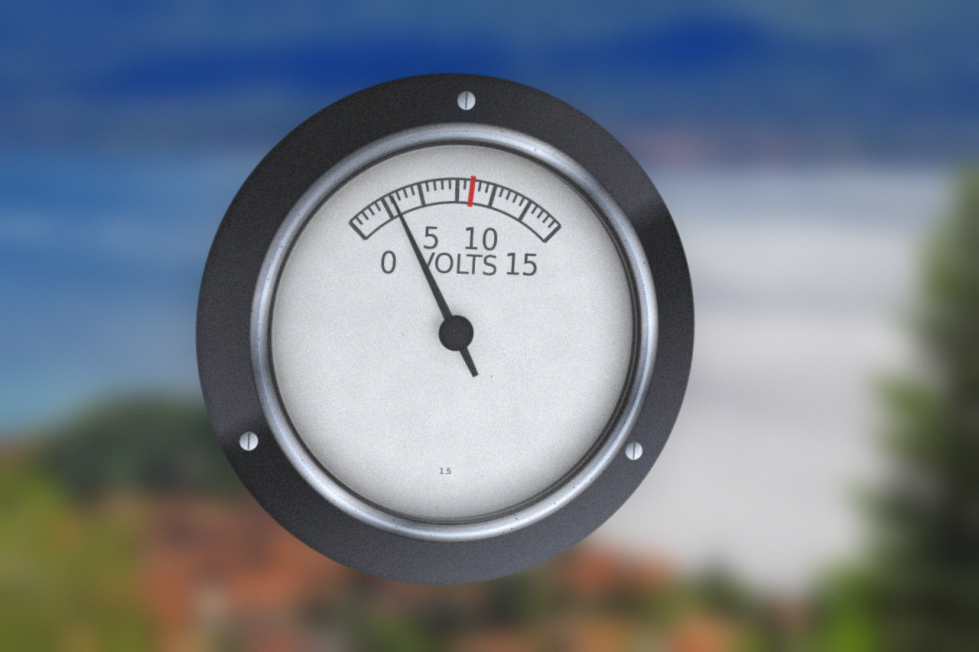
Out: {"value": 3, "unit": "V"}
